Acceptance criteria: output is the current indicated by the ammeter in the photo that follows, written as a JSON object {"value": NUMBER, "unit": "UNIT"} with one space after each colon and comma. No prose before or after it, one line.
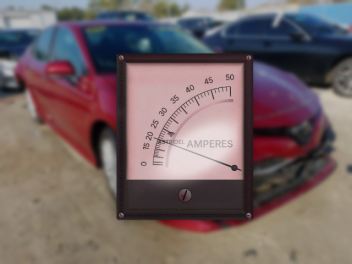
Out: {"value": 20, "unit": "A"}
